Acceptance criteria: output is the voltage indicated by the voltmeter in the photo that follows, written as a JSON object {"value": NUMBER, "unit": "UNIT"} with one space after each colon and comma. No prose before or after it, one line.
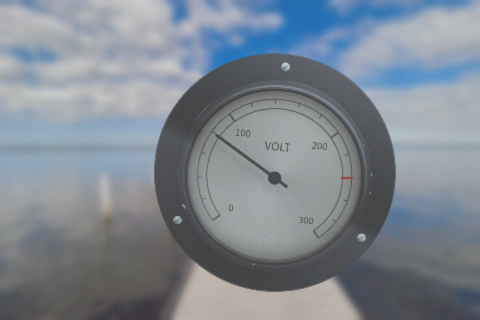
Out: {"value": 80, "unit": "V"}
